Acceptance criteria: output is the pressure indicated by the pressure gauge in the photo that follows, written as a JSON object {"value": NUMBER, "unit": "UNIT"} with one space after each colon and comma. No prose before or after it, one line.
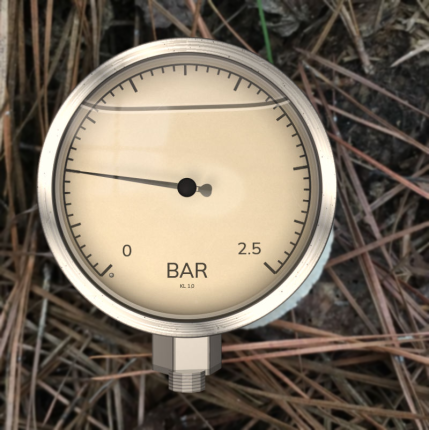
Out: {"value": 0.5, "unit": "bar"}
